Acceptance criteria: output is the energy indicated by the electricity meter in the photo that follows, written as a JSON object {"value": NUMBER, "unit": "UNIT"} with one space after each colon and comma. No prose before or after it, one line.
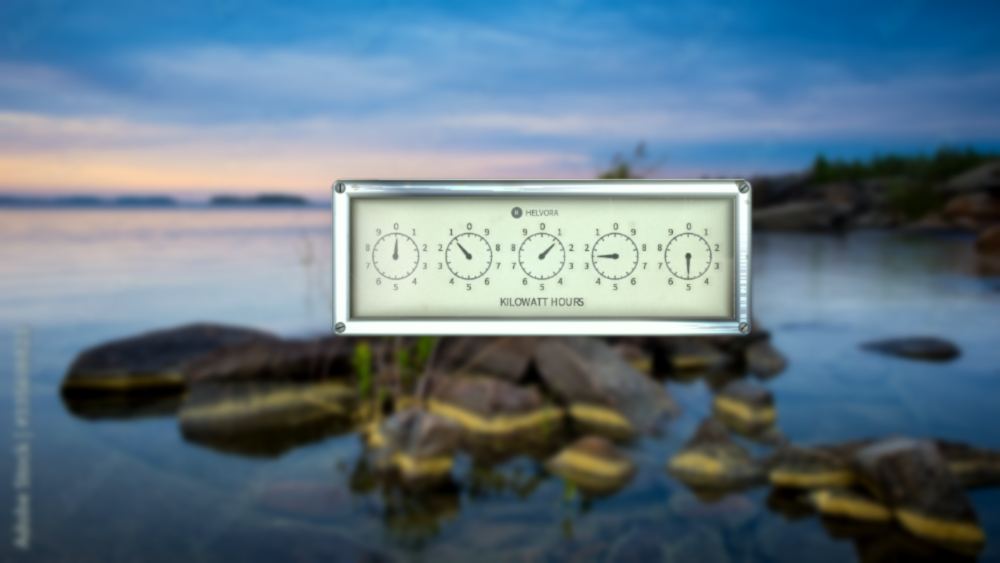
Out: {"value": 1125, "unit": "kWh"}
